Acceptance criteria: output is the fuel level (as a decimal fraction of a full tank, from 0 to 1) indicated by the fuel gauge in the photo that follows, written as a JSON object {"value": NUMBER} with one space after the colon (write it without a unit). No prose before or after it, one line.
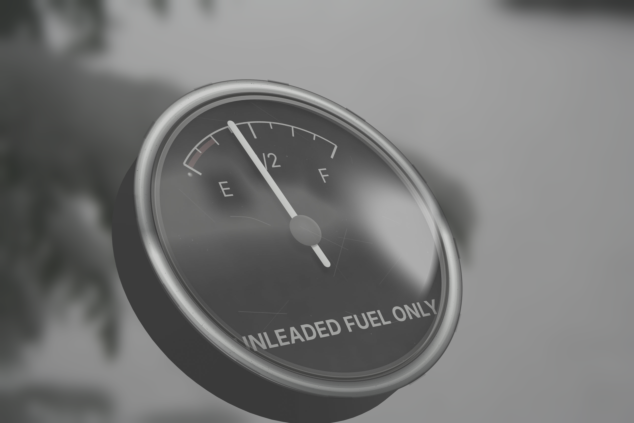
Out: {"value": 0.375}
